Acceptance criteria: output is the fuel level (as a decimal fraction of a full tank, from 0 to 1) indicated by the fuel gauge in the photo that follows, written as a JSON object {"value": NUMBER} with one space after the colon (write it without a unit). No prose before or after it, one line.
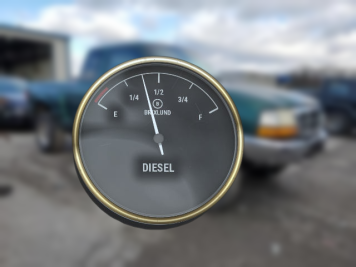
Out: {"value": 0.375}
